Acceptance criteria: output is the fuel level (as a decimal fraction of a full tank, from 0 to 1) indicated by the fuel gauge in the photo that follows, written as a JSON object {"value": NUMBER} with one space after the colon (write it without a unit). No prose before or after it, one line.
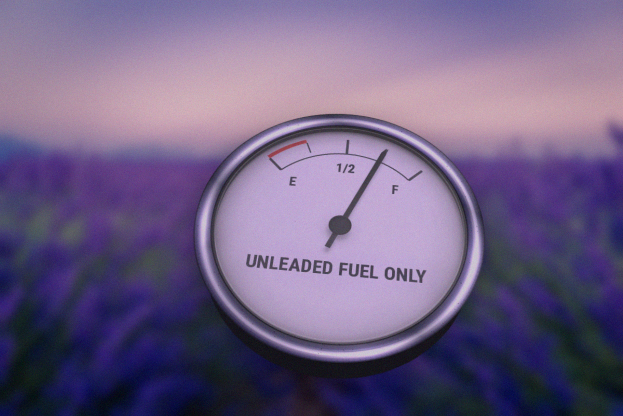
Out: {"value": 0.75}
